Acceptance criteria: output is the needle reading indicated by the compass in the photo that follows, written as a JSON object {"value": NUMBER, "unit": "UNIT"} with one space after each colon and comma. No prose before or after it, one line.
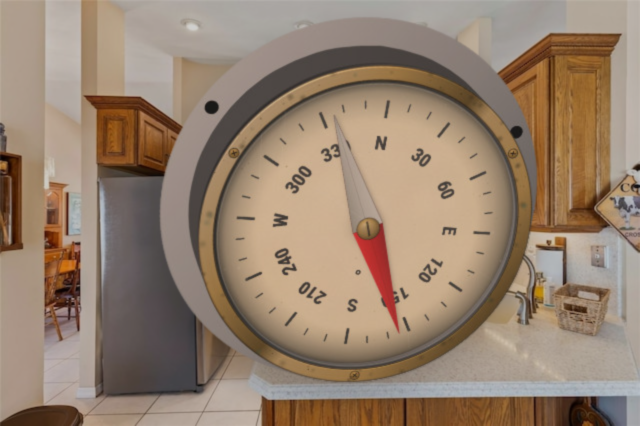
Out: {"value": 155, "unit": "°"}
